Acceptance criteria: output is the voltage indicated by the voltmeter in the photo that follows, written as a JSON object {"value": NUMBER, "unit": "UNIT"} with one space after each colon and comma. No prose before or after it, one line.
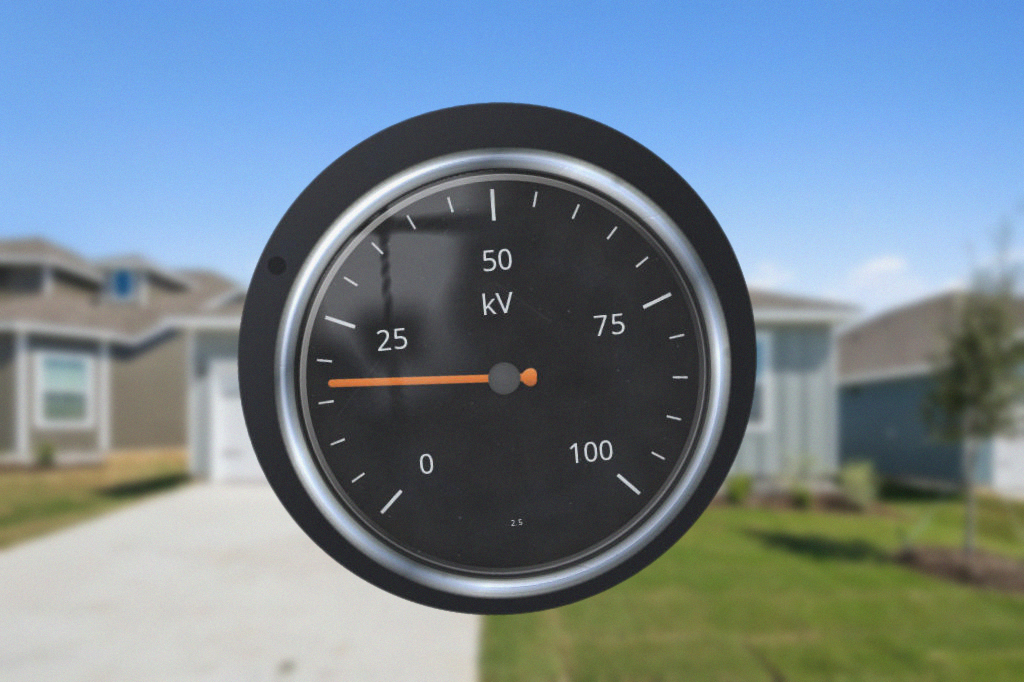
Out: {"value": 17.5, "unit": "kV"}
